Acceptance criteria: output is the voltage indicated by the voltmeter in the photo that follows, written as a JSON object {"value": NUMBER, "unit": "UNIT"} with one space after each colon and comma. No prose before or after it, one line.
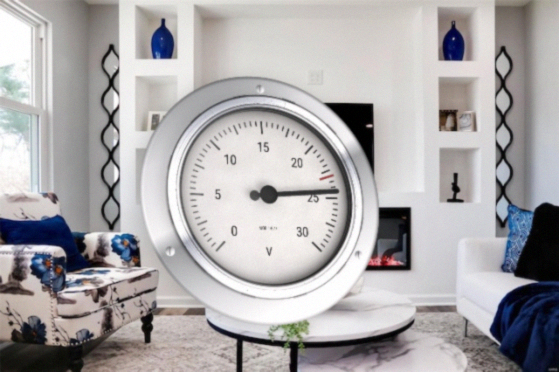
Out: {"value": 24.5, "unit": "V"}
